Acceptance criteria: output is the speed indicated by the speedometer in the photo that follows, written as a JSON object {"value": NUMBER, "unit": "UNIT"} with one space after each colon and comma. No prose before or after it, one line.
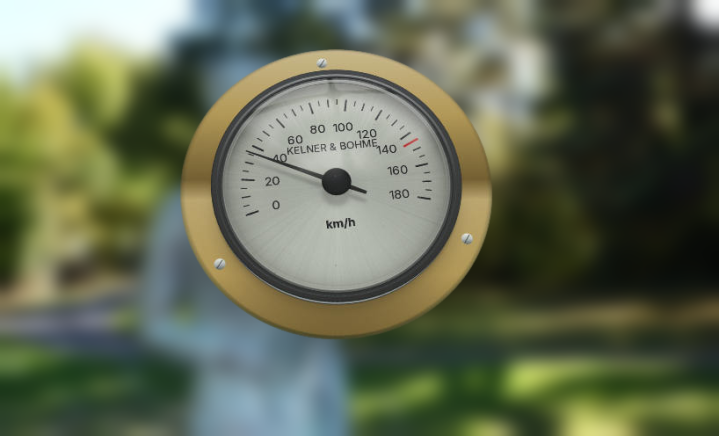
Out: {"value": 35, "unit": "km/h"}
